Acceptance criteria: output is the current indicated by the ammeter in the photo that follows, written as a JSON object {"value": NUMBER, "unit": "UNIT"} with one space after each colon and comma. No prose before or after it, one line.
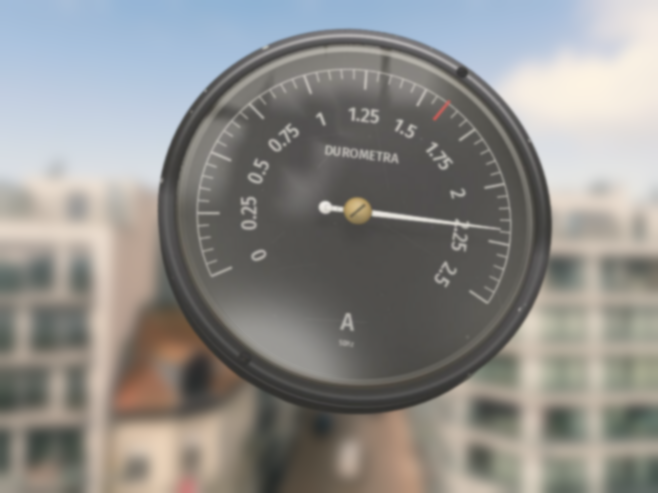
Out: {"value": 2.2, "unit": "A"}
